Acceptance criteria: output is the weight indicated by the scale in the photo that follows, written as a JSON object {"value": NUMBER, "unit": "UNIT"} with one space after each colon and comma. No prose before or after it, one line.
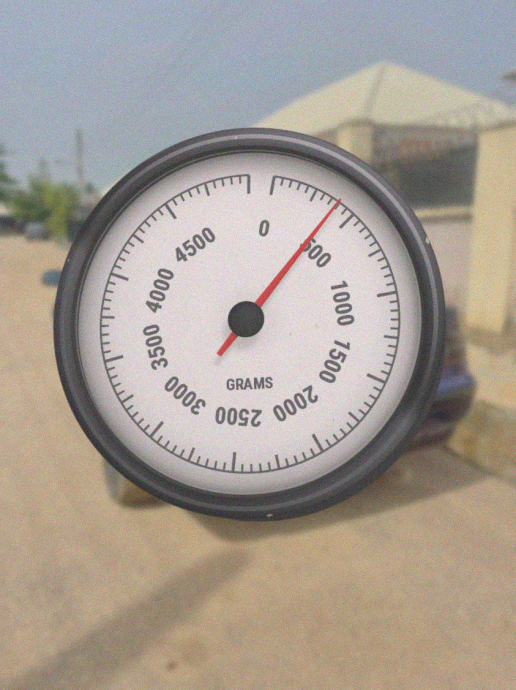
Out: {"value": 400, "unit": "g"}
